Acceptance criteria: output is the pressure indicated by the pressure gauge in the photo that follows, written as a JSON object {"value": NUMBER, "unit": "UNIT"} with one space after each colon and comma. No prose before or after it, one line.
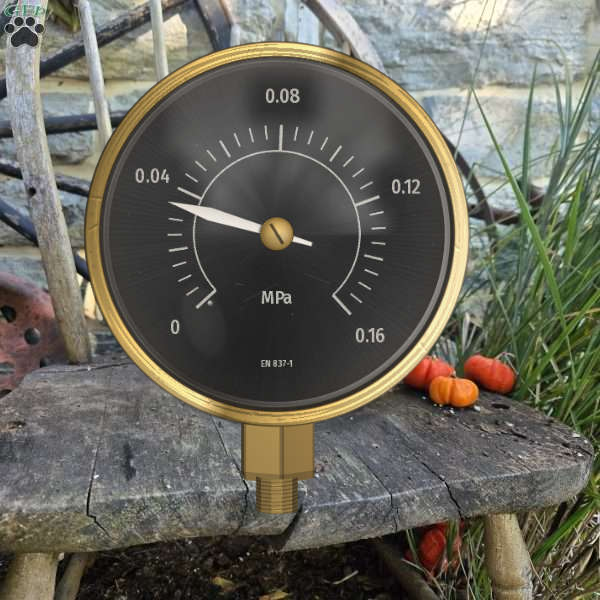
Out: {"value": 0.035, "unit": "MPa"}
